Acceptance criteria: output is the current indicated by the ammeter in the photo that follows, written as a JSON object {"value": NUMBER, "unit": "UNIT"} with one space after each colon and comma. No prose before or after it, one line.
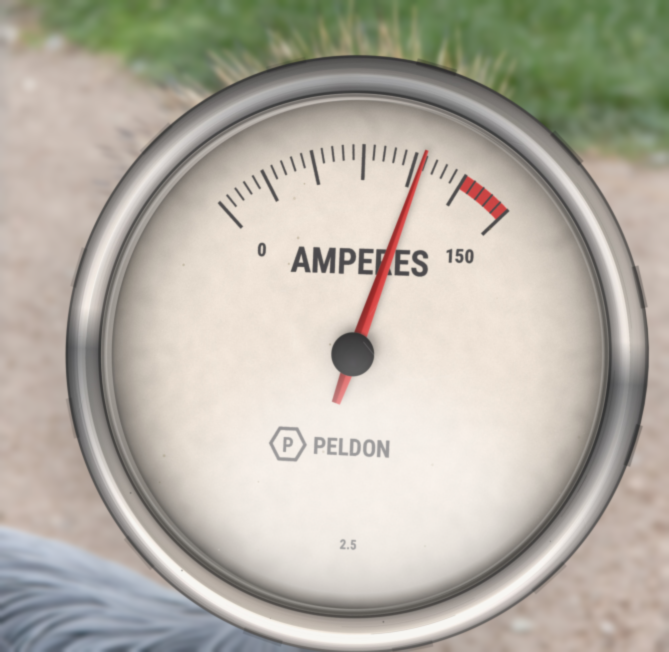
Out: {"value": 105, "unit": "A"}
